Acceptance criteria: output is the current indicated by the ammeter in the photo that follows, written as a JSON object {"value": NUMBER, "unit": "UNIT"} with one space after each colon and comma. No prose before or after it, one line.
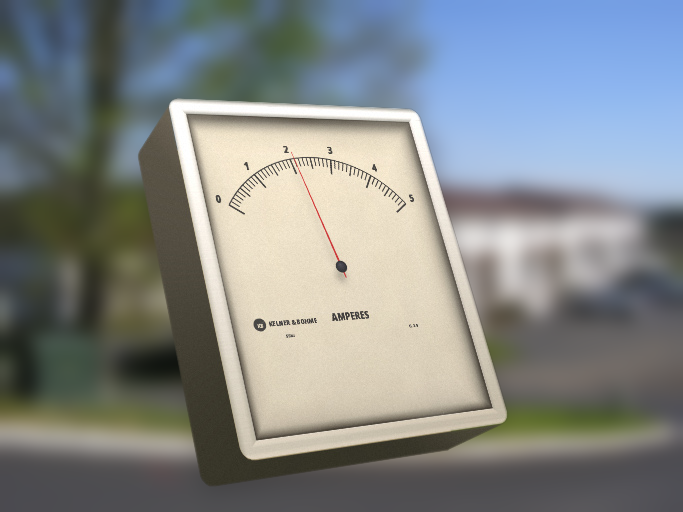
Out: {"value": 2, "unit": "A"}
